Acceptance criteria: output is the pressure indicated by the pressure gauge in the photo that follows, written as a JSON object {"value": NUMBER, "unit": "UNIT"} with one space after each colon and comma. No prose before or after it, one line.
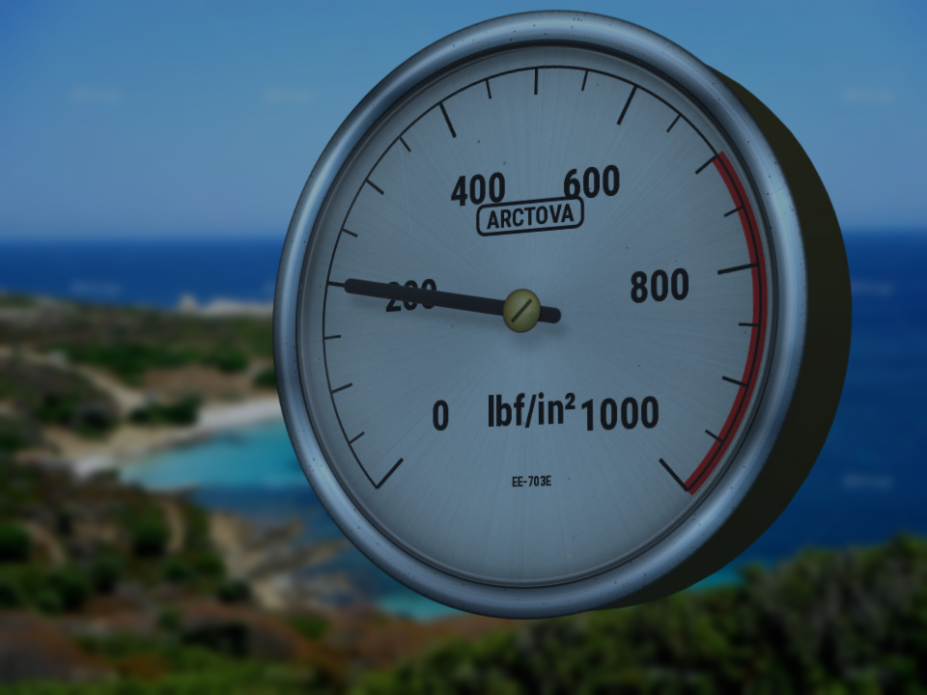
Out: {"value": 200, "unit": "psi"}
